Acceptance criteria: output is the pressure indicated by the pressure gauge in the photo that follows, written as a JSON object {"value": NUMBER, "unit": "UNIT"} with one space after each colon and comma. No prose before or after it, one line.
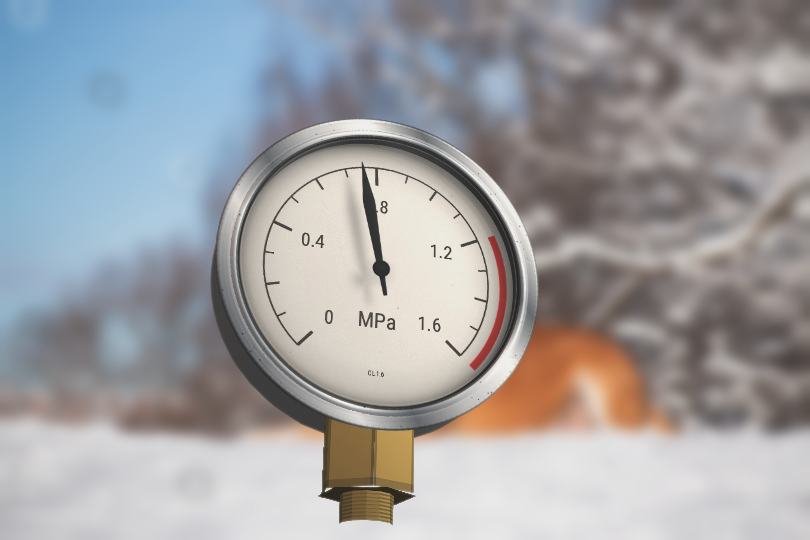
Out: {"value": 0.75, "unit": "MPa"}
